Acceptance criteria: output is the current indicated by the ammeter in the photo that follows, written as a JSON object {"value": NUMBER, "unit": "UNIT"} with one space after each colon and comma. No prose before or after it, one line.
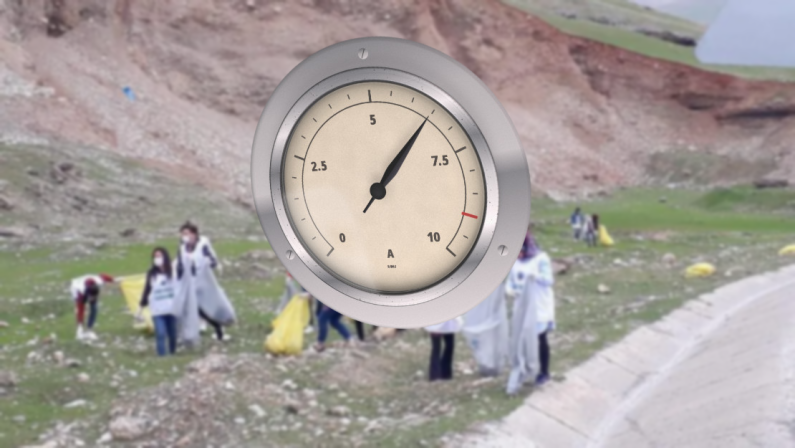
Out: {"value": 6.5, "unit": "A"}
